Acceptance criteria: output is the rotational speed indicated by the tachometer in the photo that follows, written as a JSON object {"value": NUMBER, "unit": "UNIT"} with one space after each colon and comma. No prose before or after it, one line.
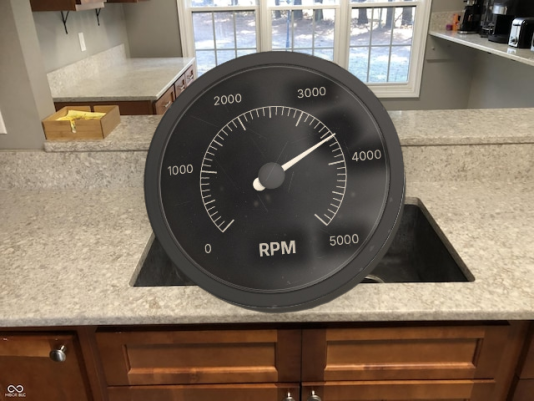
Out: {"value": 3600, "unit": "rpm"}
